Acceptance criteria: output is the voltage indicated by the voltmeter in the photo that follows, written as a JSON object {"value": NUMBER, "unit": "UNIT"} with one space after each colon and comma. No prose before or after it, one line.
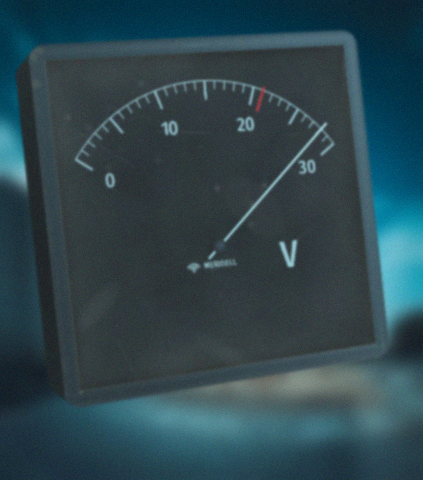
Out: {"value": 28, "unit": "V"}
